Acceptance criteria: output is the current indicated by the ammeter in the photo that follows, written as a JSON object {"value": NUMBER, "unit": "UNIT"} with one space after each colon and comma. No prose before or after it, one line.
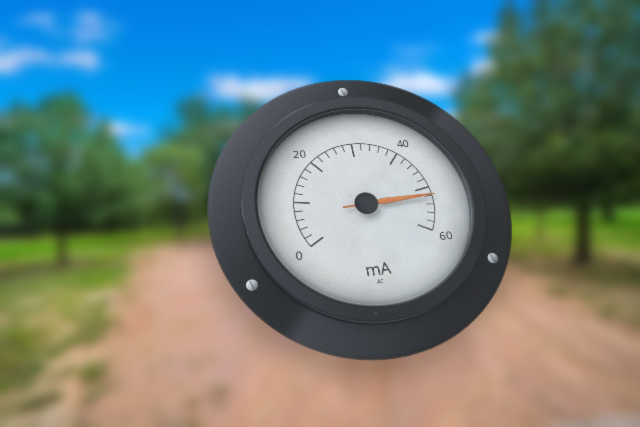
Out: {"value": 52, "unit": "mA"}
